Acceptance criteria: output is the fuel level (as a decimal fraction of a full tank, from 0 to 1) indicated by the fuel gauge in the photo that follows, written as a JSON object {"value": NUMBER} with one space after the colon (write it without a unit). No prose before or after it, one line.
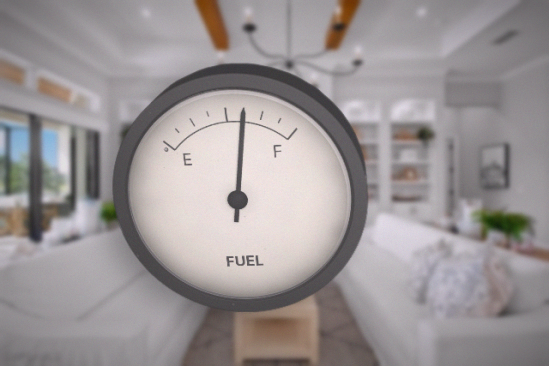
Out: {"value": 0.625}
